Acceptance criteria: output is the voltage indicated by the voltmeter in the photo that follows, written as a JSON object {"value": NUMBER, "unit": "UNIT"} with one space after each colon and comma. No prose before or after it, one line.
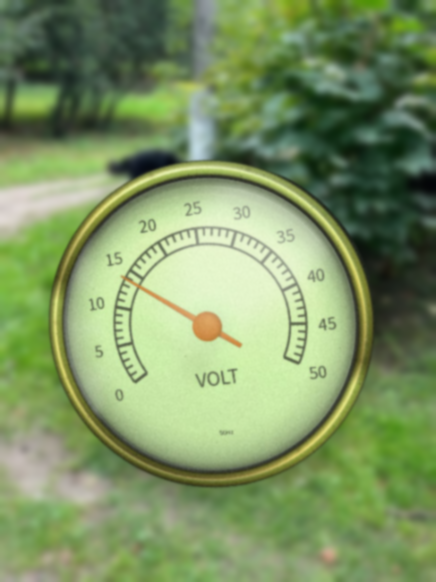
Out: {"value": 14, "unit": "V"}
